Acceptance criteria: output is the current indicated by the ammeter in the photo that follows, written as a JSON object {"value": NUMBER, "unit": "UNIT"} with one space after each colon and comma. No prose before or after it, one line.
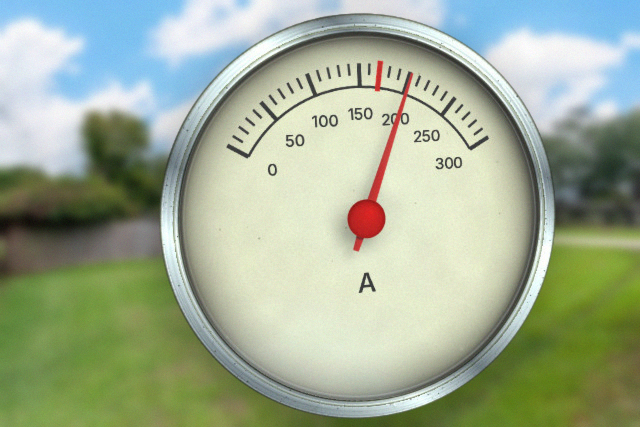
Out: {"value": 200, "unit": "A"}
